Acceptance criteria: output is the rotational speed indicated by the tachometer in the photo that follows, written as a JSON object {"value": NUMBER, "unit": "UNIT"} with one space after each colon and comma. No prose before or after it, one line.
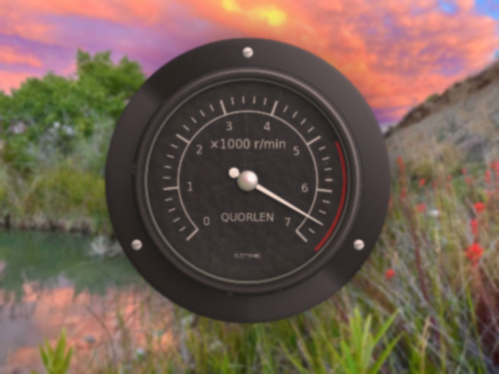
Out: {"value": 6600, "unit": "rpm"}
